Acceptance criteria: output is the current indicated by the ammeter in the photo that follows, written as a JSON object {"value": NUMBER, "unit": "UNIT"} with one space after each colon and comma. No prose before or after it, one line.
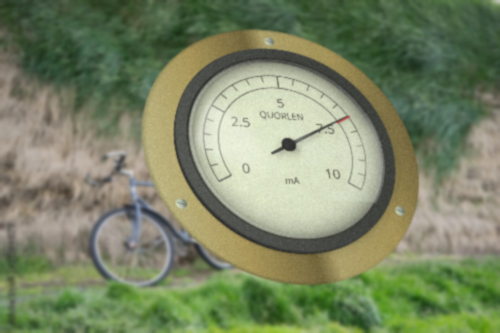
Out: {"value": 7.5, "unit": "mA"}
